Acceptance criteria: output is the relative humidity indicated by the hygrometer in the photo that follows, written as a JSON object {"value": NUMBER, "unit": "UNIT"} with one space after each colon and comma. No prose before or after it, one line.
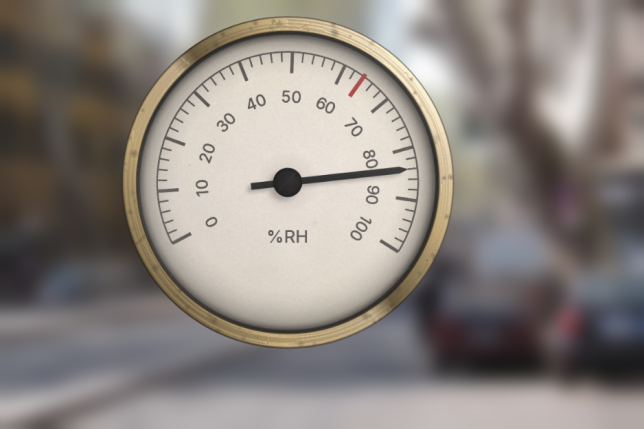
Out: {"value": 84, "unit": "%"}
